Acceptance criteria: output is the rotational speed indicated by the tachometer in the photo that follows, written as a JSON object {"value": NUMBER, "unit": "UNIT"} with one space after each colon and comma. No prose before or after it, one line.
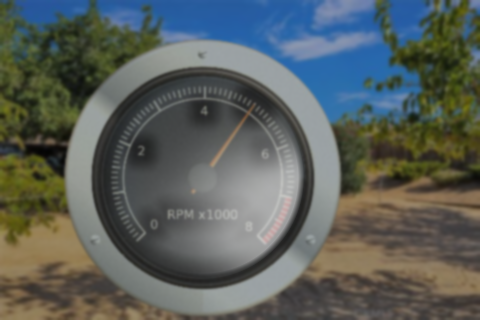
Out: {"value": 5000, "unit": "rpm"}
